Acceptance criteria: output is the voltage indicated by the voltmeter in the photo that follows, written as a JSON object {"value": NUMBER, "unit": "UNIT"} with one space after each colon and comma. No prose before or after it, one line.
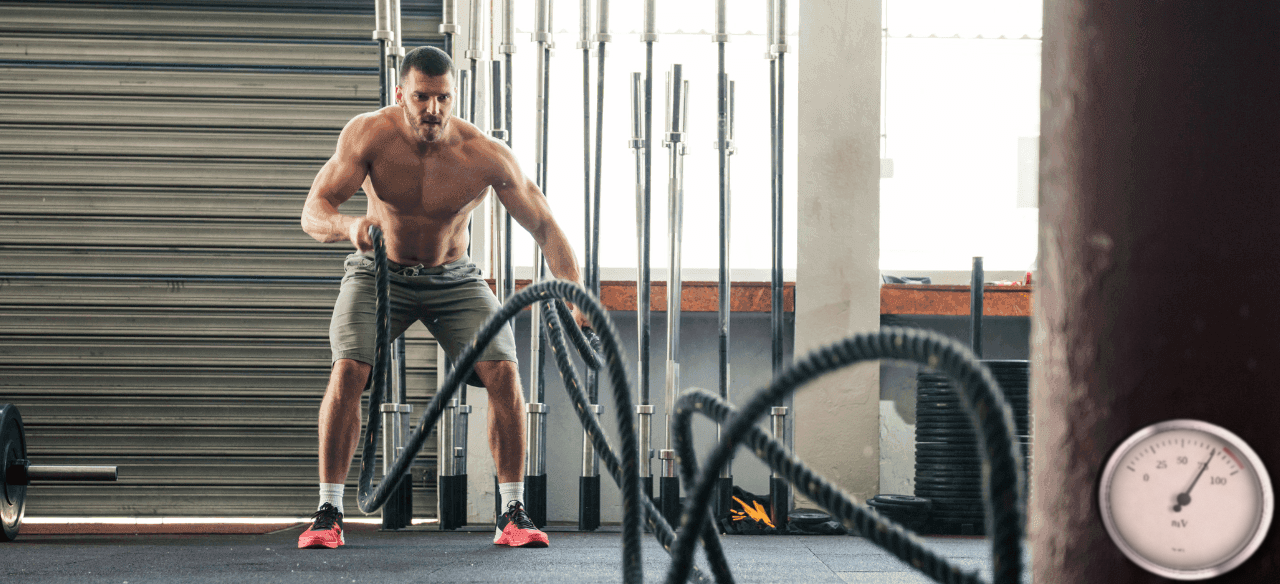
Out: {"value": 75, "unit": "mV"}
